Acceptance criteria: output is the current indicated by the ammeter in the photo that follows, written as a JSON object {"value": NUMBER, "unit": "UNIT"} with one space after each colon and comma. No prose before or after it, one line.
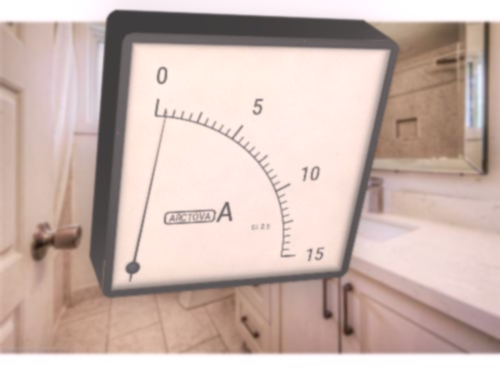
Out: {"value": 0.5, "unit": "A"}
